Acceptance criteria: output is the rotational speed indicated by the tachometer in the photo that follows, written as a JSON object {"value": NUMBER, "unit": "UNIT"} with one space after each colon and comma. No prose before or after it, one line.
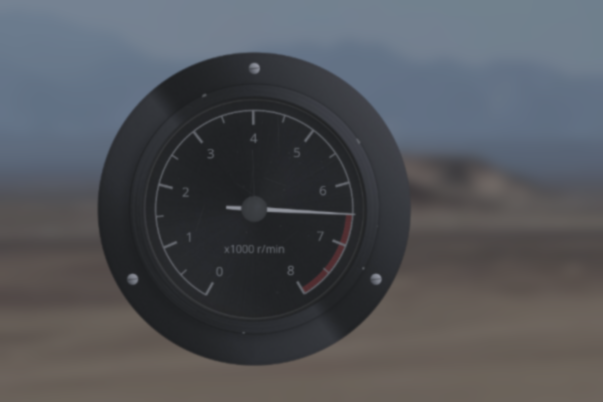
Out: {"value": 6500, "unit": "rpm"}
